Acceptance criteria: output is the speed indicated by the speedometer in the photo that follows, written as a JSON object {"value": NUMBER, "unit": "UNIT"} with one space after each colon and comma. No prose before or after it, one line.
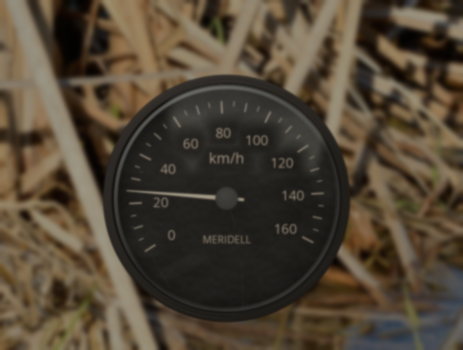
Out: {"value": 25, "unit": "km/h"}
